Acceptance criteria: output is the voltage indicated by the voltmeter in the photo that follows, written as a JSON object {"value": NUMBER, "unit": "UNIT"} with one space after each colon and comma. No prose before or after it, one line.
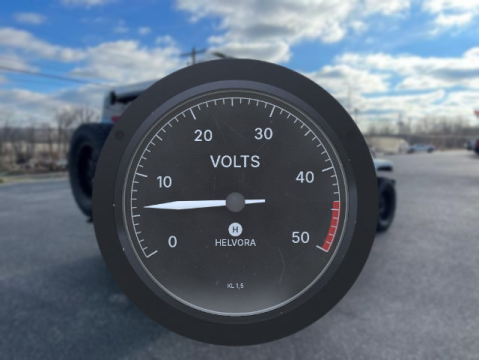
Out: {"value": 6, "unit": "V"}
